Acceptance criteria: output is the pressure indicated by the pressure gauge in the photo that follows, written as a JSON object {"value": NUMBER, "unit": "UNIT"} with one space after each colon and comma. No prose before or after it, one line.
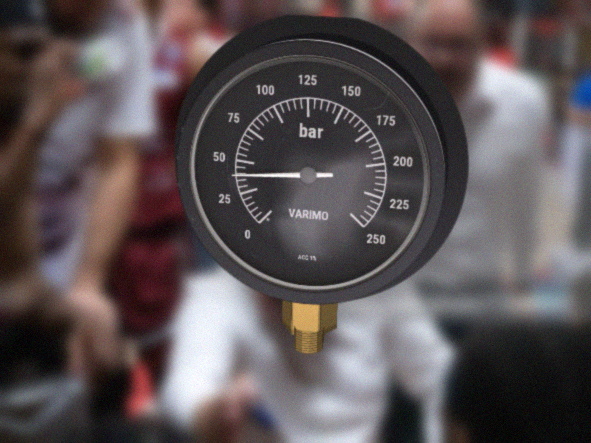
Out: {"value": 40, "unit": "bar"}
